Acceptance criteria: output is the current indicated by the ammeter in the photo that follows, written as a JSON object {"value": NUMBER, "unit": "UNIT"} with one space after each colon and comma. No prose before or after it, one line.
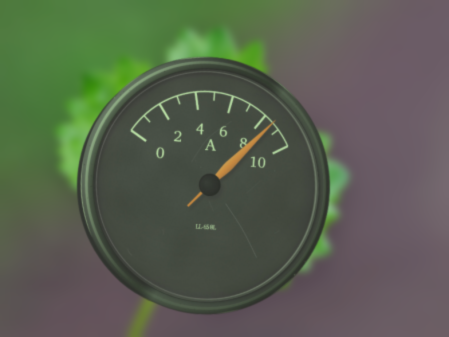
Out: {"value": 8.5, "unit": "A"}
